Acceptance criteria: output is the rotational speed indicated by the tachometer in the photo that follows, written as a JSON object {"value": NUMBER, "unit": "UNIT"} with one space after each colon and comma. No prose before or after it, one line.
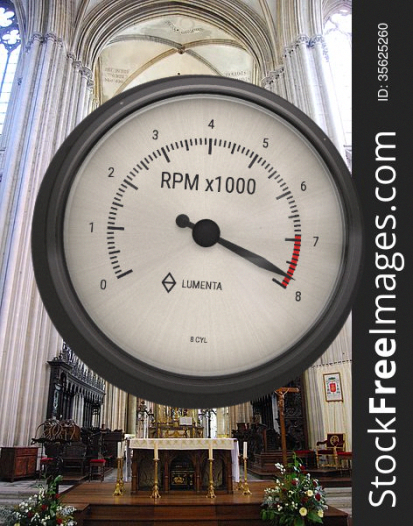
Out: {"value": 7800, "unit": "rpm"}
